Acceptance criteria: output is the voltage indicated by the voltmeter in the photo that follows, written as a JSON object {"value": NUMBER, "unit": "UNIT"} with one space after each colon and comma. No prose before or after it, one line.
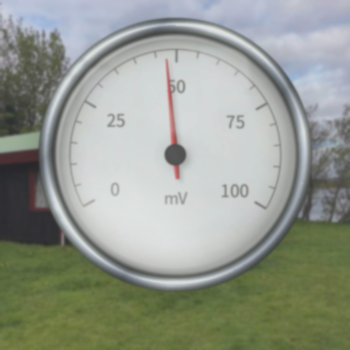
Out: {"value": 47.5, "unit": "mV"}
